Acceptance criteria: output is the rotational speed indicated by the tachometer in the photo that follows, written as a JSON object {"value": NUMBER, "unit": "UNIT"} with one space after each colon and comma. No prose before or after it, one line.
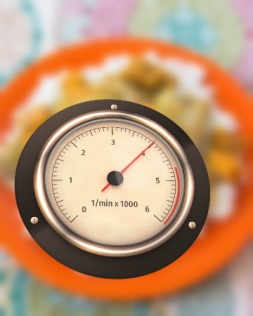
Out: {"value": 4000, "unit": "rpm"}
